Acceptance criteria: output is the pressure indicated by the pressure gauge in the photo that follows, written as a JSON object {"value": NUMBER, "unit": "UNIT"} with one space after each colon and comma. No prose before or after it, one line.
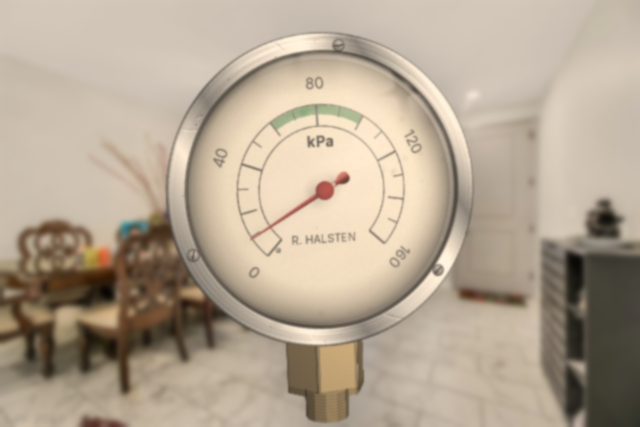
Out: {"value": 10, "unit": "kPa"}
